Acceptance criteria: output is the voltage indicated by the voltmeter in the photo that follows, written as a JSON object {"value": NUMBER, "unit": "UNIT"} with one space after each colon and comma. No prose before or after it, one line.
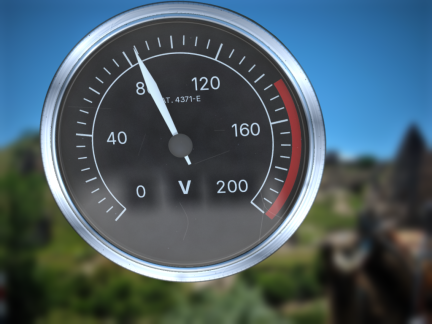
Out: {"value": 85, "unit": "V"}
